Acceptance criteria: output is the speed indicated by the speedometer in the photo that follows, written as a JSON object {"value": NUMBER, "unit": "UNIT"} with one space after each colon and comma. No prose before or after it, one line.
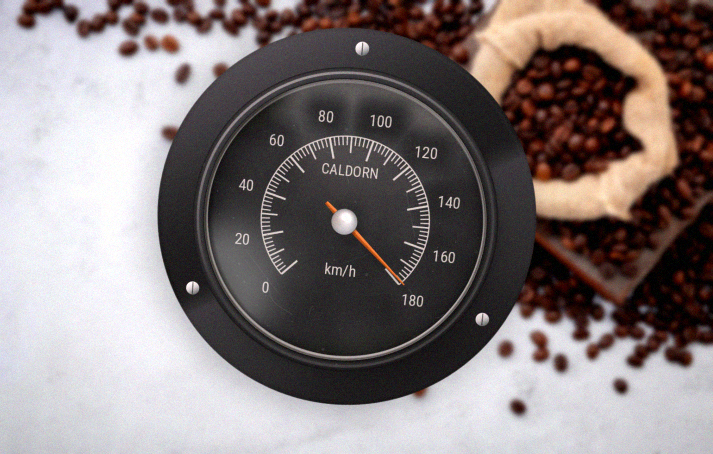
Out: {"value": 178, "unit": "km/h"}
